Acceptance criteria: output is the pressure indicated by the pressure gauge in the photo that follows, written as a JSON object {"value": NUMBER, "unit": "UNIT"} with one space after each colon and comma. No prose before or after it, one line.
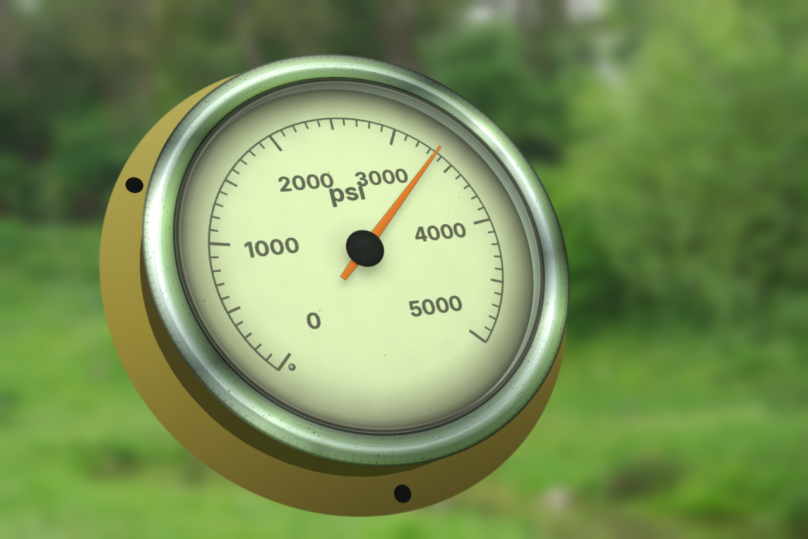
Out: {"value": 3350, "unit": "psi"}
